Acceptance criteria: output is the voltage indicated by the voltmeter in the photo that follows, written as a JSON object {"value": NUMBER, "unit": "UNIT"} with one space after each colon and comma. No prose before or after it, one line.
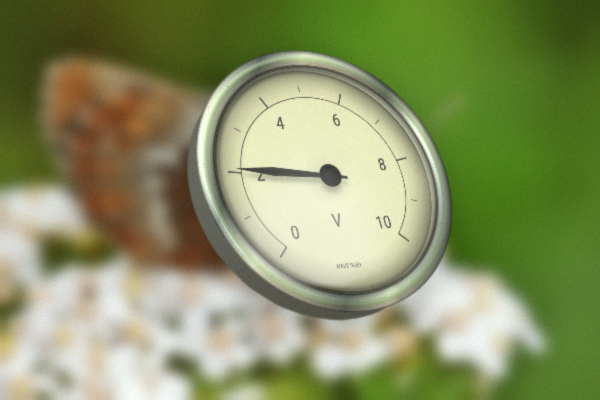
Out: {"value": 2, "unit": "V"}
